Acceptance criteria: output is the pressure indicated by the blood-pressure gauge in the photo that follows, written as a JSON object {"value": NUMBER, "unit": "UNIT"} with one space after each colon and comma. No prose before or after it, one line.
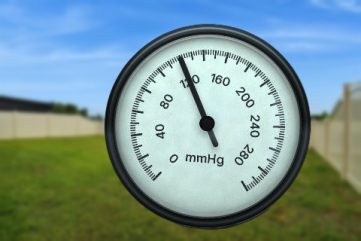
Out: {"value": 120, "unit": "mmHg"}
